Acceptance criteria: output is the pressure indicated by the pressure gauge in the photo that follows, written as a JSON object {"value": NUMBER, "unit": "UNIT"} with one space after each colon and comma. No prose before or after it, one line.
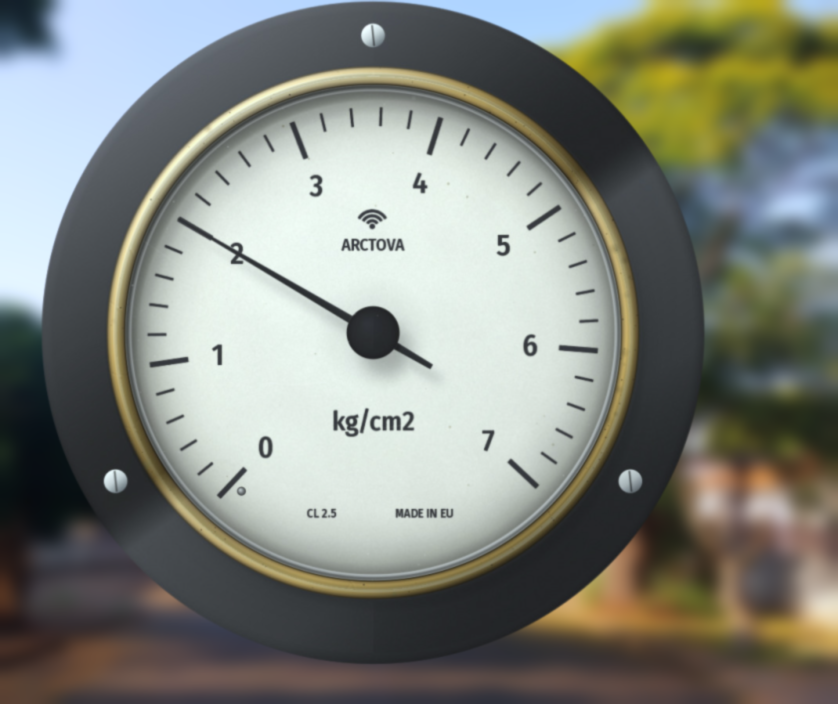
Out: {"value": 2, "unit": "kg/cm²"}
